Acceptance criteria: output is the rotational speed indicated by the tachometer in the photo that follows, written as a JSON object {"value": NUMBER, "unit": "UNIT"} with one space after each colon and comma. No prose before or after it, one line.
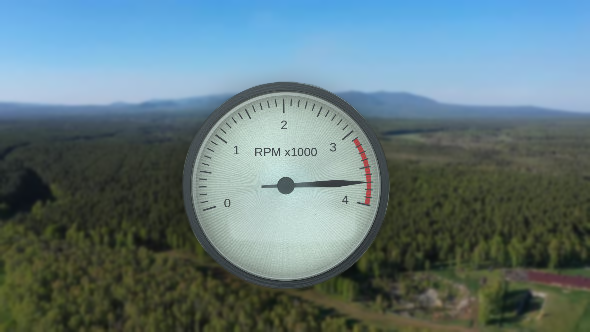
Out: {"value": 3700, "unit": "rpm"}
